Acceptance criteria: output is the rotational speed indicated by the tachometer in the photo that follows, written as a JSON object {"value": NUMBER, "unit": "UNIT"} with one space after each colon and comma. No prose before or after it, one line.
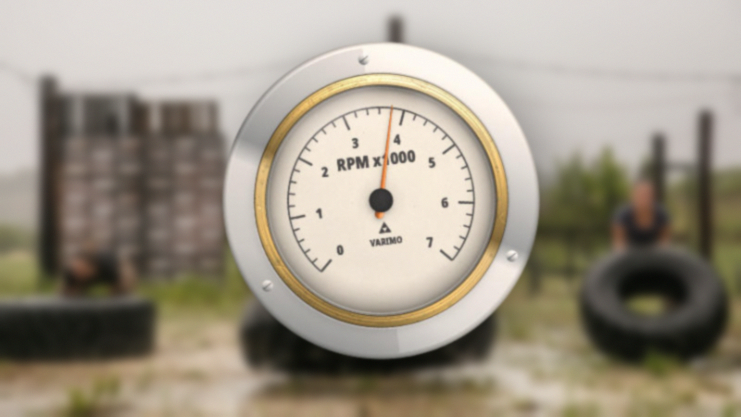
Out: {"value": 3800, "unit": "rpm"}
